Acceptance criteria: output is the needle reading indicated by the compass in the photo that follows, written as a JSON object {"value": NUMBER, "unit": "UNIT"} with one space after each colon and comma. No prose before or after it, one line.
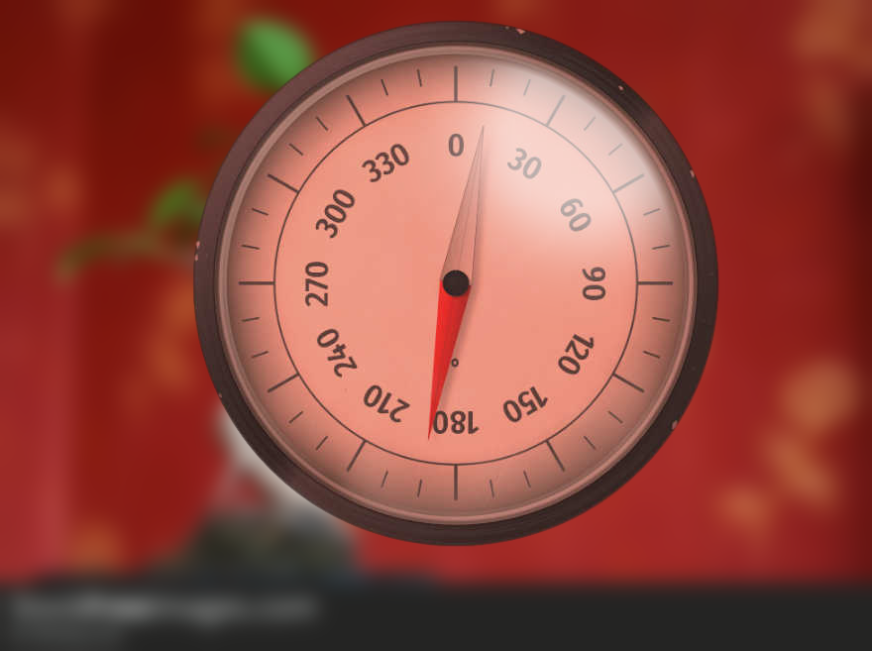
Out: {"value": 190, "unit": "°"}
